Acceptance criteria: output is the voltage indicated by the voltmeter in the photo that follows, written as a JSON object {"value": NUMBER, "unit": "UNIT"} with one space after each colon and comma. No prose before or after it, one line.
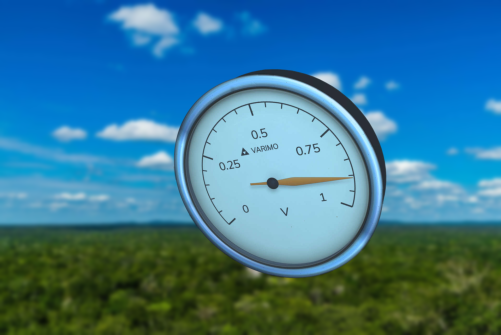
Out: {"value": 0.9, "unit": "V"}
